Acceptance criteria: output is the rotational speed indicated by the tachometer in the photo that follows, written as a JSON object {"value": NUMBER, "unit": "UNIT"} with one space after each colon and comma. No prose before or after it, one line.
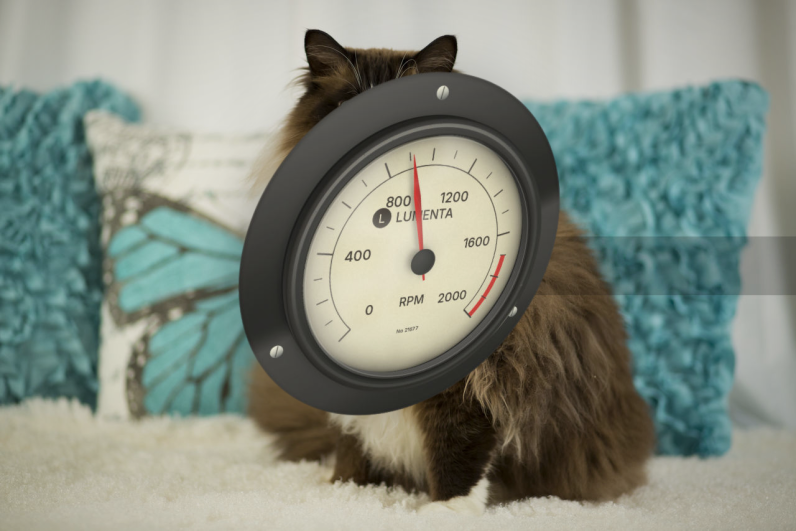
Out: {"value": 900, "unit": "rpm"}
